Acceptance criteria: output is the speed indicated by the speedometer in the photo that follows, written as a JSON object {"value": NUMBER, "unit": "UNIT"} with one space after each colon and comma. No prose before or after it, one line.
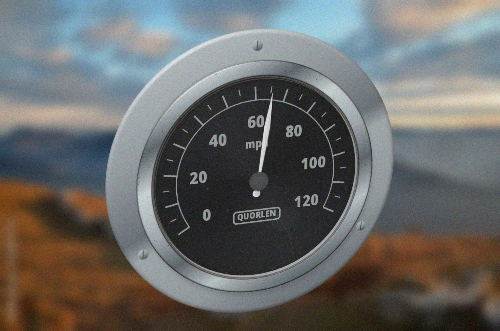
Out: {"value": 65, "unit": "mph"}
